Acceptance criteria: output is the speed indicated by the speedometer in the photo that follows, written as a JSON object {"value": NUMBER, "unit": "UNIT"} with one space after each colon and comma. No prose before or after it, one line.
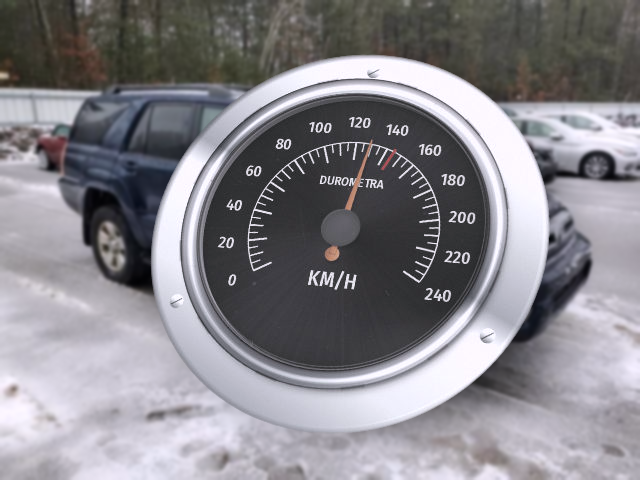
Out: {"value": 130, "unit": "km/h"}
